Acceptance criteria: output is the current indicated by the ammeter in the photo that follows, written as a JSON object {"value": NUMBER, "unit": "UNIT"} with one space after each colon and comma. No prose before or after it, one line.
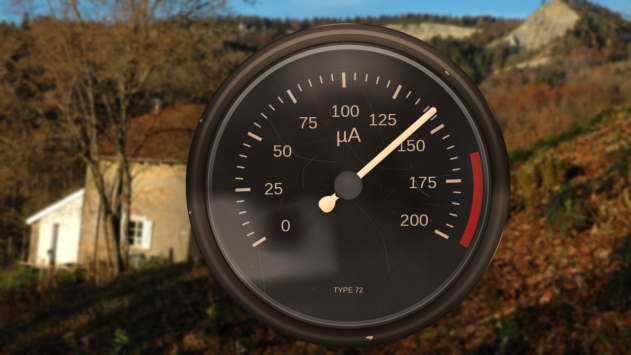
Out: {"value": 142.5, "unit": "µA"}
